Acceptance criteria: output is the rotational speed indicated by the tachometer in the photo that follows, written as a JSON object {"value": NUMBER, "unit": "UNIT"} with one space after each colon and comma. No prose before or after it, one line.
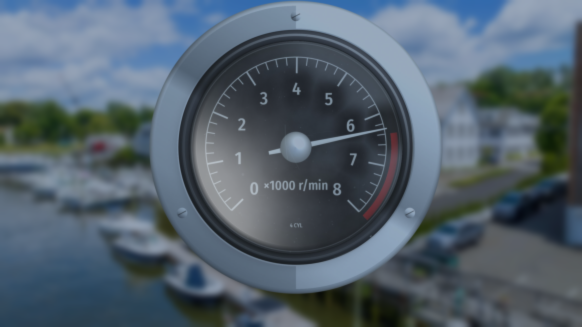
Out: {"value": 6300, "unit": "rpm"}
